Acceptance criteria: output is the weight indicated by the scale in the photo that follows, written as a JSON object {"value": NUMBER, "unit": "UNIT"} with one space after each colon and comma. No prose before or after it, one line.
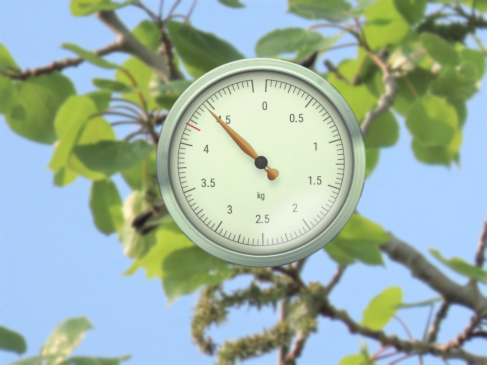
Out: {"value": 4.45, "unit": "kg"}
